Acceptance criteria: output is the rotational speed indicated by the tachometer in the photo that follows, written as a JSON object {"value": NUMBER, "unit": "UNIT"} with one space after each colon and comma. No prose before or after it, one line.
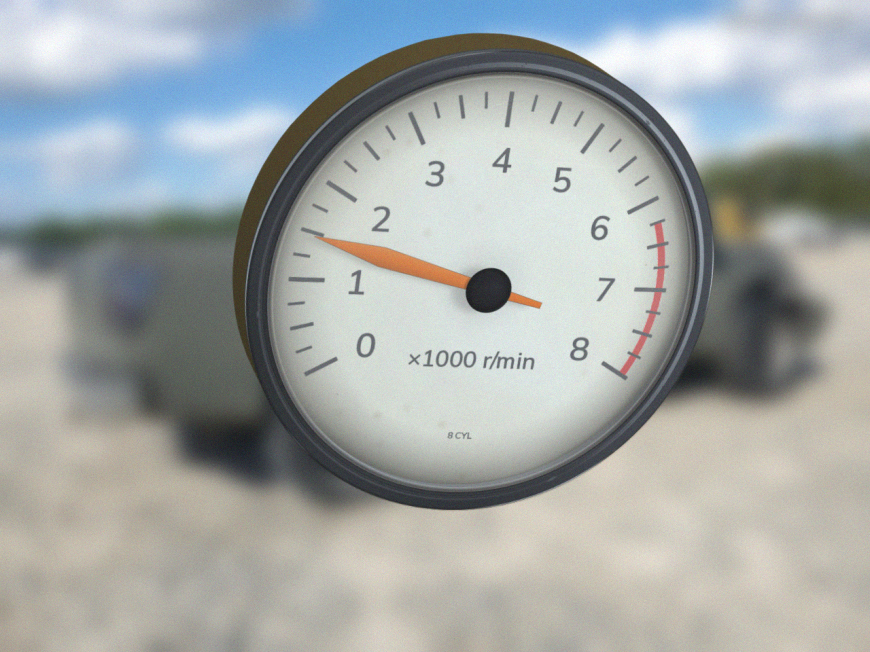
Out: {"value": 1500, "unit": "rpm"}
